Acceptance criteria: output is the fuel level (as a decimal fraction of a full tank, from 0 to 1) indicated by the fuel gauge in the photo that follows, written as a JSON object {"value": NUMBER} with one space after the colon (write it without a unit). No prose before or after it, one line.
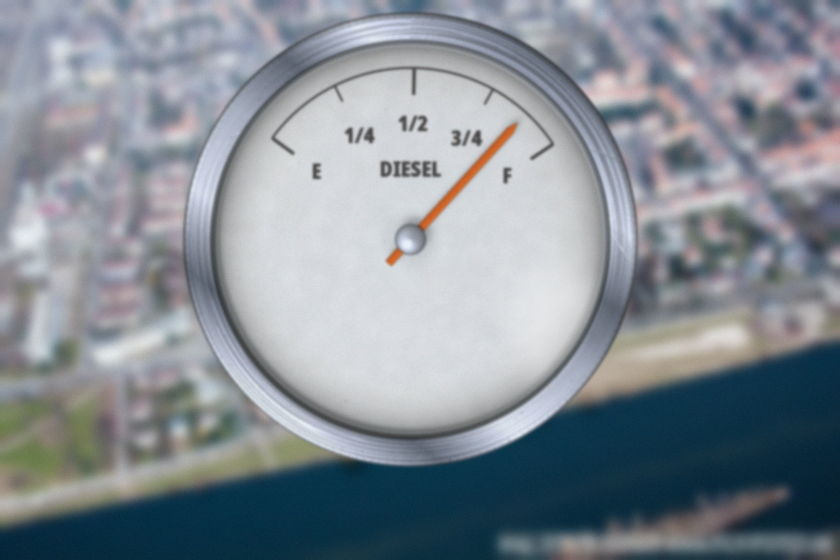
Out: {"value": 0.875}
